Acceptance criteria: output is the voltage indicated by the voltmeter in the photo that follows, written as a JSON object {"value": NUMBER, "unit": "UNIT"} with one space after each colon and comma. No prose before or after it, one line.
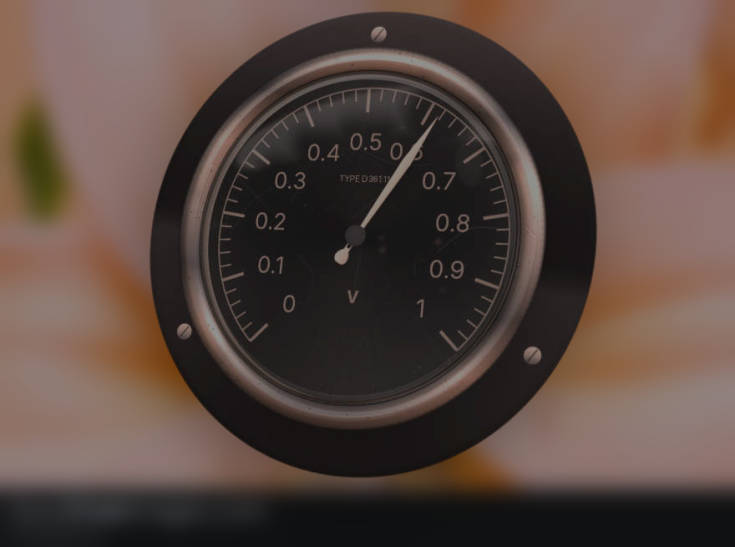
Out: {"value": 0.62, "unit": "V"}
